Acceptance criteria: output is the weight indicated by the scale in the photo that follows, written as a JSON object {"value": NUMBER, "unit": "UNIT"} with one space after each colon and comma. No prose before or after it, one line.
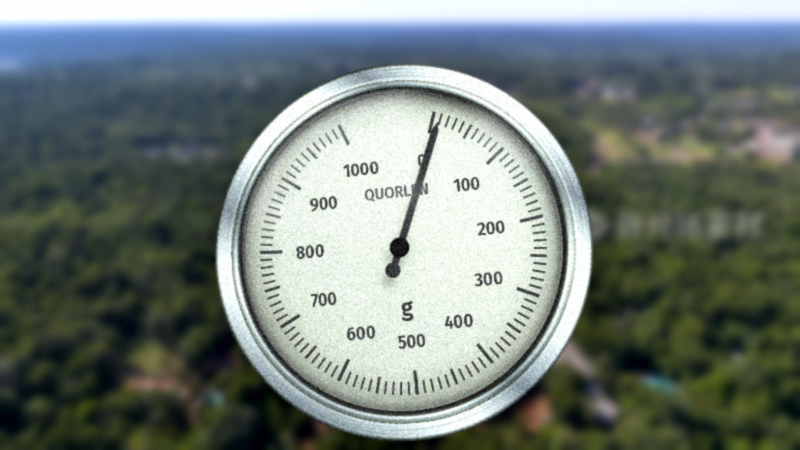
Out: {"value": 10, "unit": "g"}
